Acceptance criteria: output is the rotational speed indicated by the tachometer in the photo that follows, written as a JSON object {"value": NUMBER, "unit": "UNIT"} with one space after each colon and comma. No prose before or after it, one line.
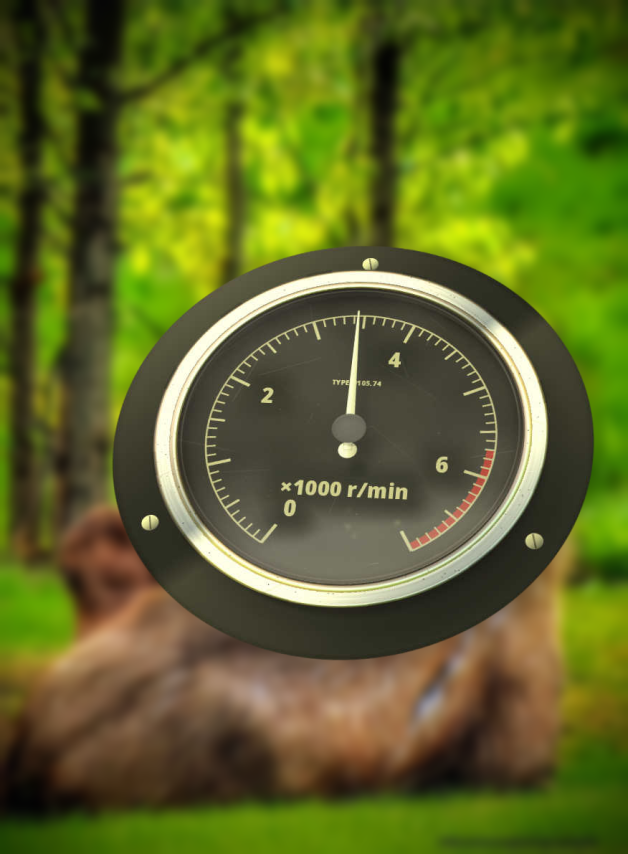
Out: {"value": 3450, "unit": "rpm"}
